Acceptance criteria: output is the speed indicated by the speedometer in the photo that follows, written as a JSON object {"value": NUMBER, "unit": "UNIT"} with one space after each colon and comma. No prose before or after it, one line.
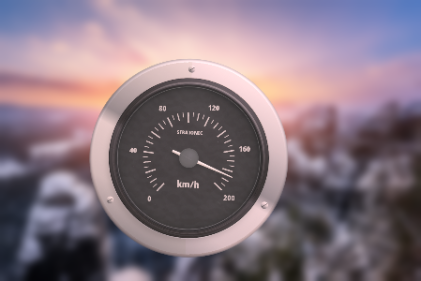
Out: {"value": 185, "unit": "km/h"}
